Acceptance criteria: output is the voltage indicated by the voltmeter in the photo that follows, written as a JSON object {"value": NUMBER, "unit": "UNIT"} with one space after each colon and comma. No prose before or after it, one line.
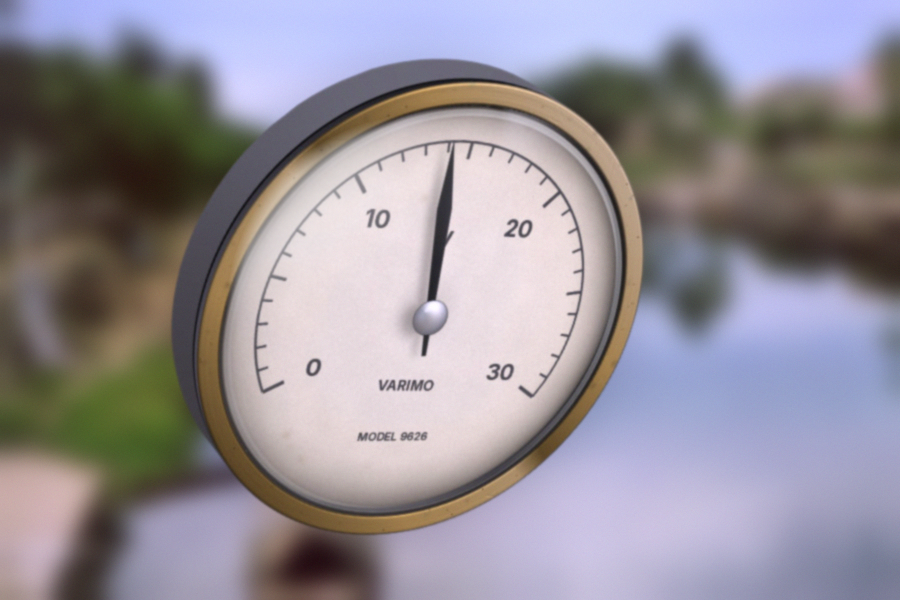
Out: {"value": 14, "unit": "V"}
